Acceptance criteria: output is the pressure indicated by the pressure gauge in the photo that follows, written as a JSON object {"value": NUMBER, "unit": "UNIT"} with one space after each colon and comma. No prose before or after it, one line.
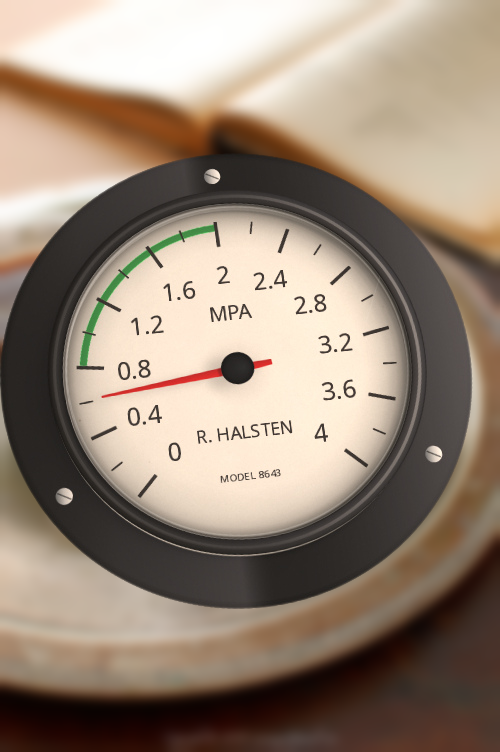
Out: {"value": 0.6, "unit": "MPa"}
